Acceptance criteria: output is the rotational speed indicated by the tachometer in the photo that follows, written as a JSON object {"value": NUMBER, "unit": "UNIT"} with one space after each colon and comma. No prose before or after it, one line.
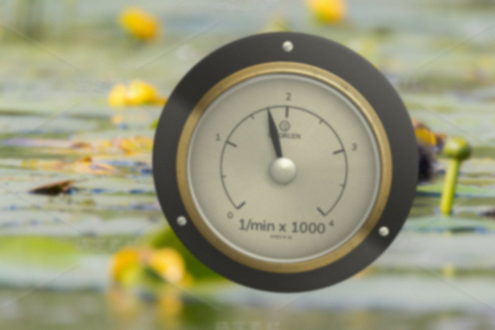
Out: {"value": 1750, "unit": "rpm"}
